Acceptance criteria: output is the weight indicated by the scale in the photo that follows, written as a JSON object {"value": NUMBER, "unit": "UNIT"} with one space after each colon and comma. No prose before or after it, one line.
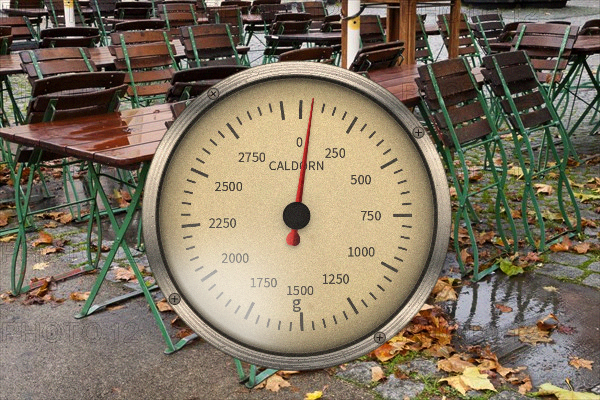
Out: {"value": 50, "unit": "g"}
